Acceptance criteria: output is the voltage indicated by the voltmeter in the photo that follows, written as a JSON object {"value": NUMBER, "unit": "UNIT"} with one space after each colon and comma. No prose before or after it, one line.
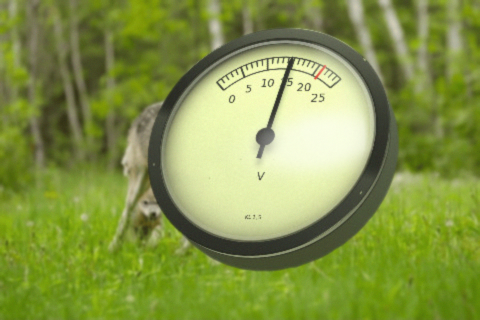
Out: {"value": 15, "unit": "V"}
